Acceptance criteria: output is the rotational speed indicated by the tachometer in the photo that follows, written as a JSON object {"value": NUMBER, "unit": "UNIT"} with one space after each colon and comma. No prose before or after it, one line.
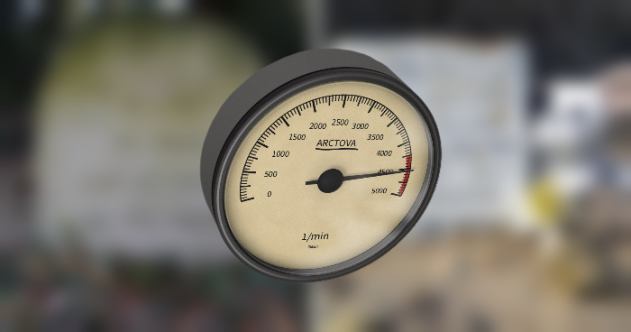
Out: {"value": 4500, "unit": "rpm"}
